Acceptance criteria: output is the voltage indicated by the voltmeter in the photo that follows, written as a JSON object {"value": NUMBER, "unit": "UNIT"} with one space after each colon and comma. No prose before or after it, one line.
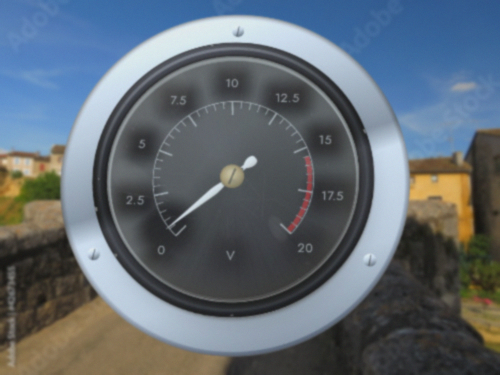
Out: {"value": 0.5, "unit": "V"}
